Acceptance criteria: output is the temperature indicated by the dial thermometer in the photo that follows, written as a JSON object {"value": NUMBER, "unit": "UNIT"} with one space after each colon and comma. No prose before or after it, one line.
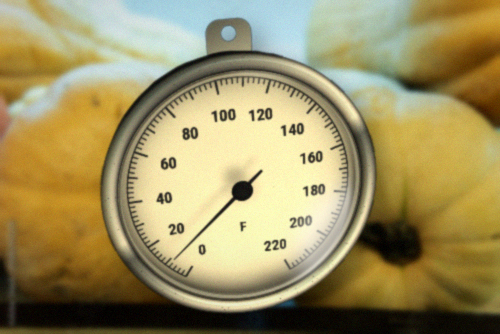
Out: {"value": 10, "unit": "°F"}
